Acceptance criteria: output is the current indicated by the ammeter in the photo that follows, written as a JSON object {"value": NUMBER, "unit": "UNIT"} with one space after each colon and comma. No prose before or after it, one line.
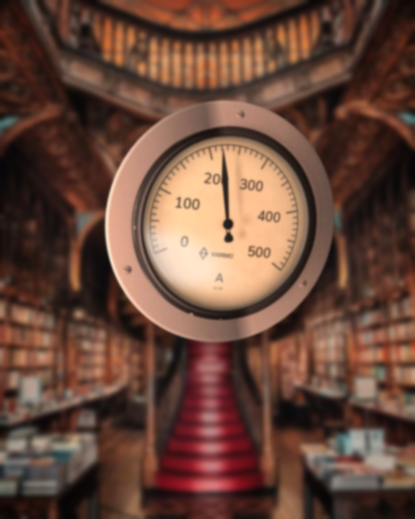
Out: {"value": 220, "unit": "A"}
